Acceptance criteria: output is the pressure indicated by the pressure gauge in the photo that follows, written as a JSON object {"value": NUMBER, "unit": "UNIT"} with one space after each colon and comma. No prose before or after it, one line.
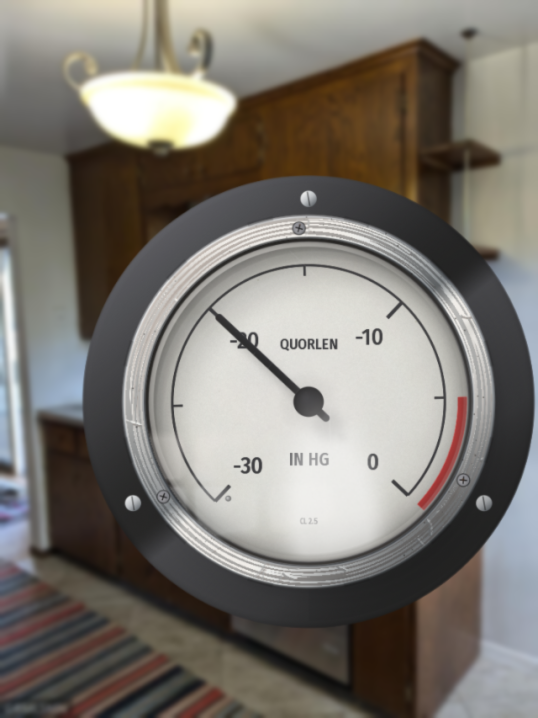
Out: {"value": -20, "unit": "inHg"}
